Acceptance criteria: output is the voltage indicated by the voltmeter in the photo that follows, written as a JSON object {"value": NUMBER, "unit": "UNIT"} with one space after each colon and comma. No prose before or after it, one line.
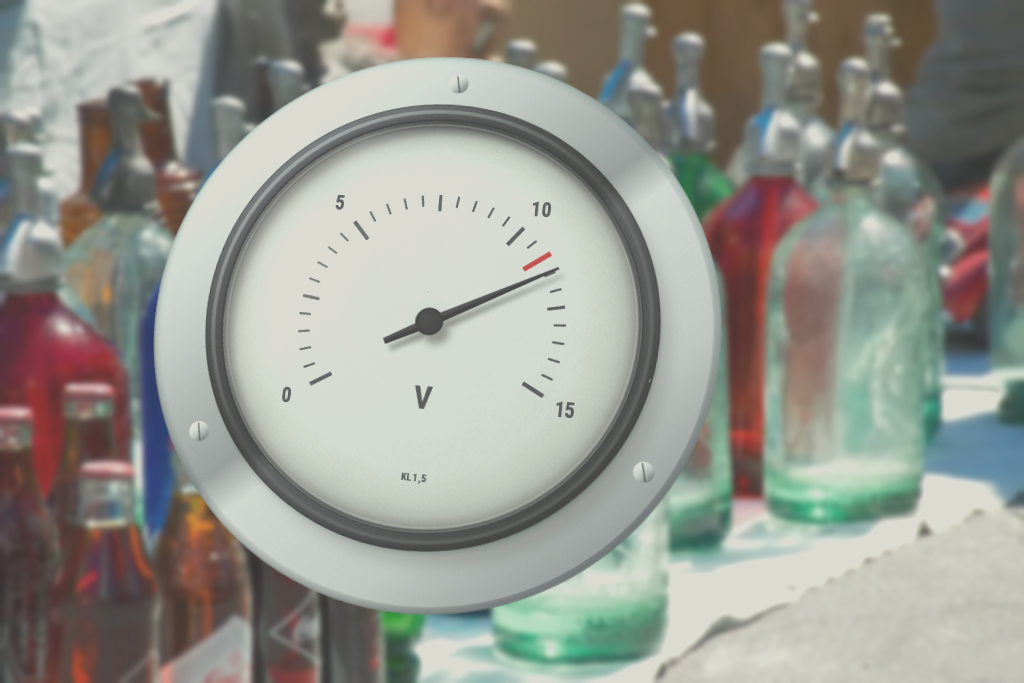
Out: {"value": 11.5, "unit": "V"}
